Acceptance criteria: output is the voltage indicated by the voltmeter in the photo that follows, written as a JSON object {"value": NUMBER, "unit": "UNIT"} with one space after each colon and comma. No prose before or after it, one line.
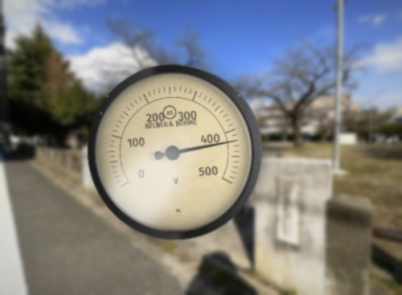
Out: {"value": 420, "unit": "V"}
